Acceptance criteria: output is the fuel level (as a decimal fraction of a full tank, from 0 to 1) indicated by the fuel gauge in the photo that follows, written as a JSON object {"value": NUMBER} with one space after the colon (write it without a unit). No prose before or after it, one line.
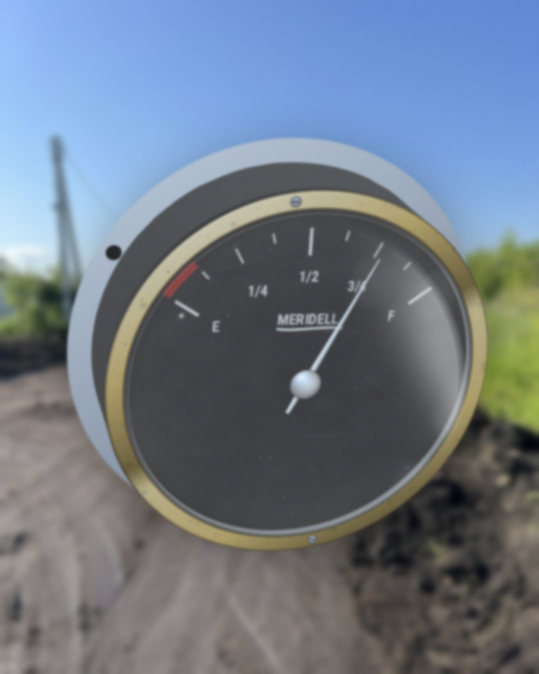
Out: {"value": 0.75}
